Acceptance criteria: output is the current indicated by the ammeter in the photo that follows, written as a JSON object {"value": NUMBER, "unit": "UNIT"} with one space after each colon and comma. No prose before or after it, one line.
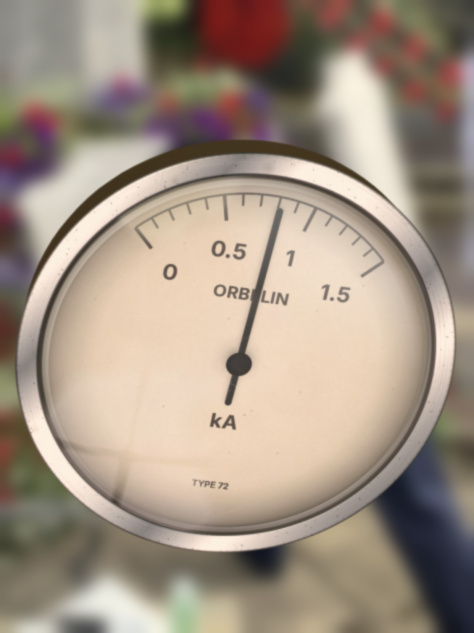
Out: {"value": 0.8, "unit": "kA"}
